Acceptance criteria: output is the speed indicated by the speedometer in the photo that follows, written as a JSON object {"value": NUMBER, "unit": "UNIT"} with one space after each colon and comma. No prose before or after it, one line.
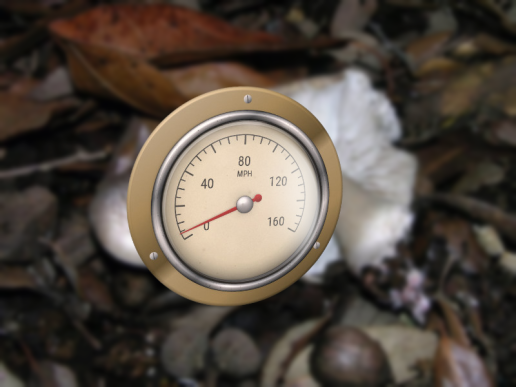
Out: {"value": 5, "unit": "mph"}
